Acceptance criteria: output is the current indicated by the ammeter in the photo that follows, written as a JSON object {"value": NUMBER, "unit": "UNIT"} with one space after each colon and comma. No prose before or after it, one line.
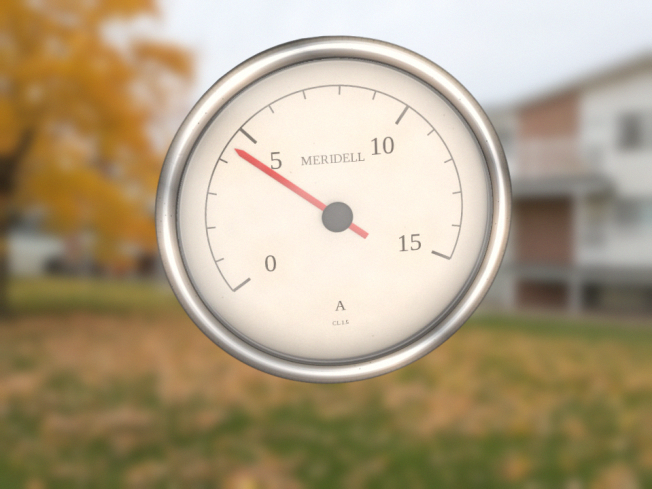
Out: {"value": 4.5, "unit": "A"}
